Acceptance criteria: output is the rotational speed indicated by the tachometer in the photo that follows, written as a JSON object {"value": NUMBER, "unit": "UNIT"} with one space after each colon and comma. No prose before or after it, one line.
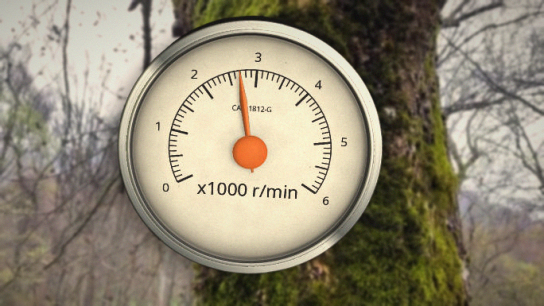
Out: {"value": 2700, "unit": "rpm"}
